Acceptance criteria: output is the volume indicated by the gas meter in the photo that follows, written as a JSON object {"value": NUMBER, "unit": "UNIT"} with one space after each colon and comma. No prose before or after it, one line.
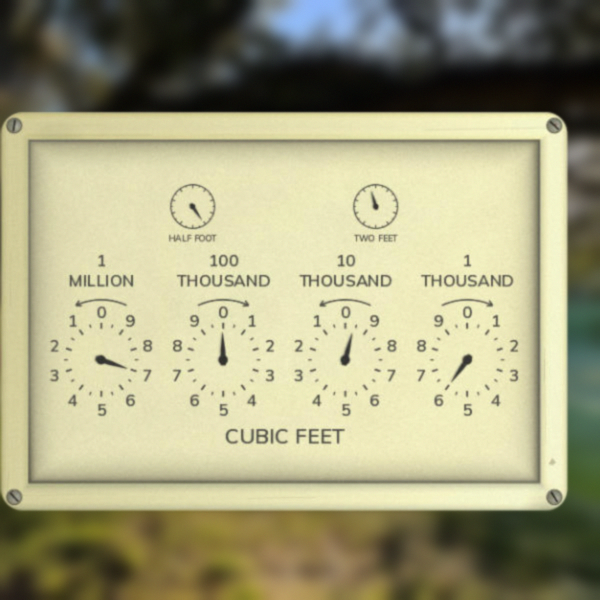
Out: {"value": 699600, "unit": "ft³"}
